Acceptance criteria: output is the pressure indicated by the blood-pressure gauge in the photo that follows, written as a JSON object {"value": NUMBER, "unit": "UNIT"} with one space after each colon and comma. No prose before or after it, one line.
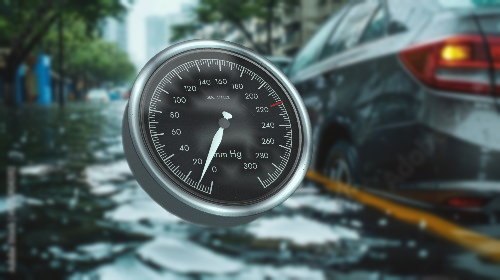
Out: {"value": 10, "unit": "mmHg"}
